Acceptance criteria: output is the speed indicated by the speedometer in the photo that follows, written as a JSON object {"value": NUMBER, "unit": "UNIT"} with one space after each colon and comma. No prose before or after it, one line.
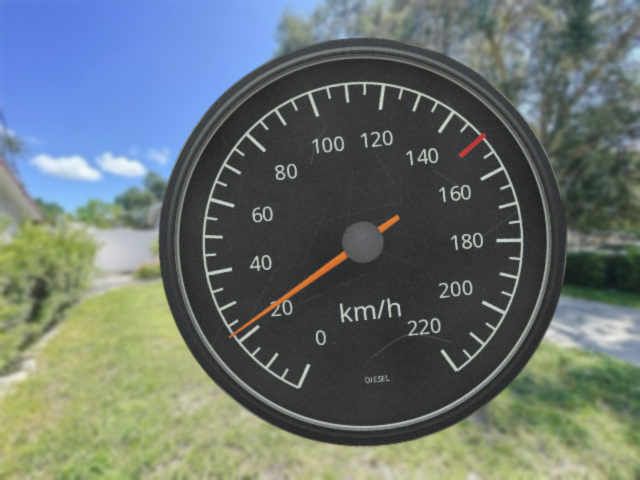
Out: {"value": 22.5, "unit": "km/h"}
